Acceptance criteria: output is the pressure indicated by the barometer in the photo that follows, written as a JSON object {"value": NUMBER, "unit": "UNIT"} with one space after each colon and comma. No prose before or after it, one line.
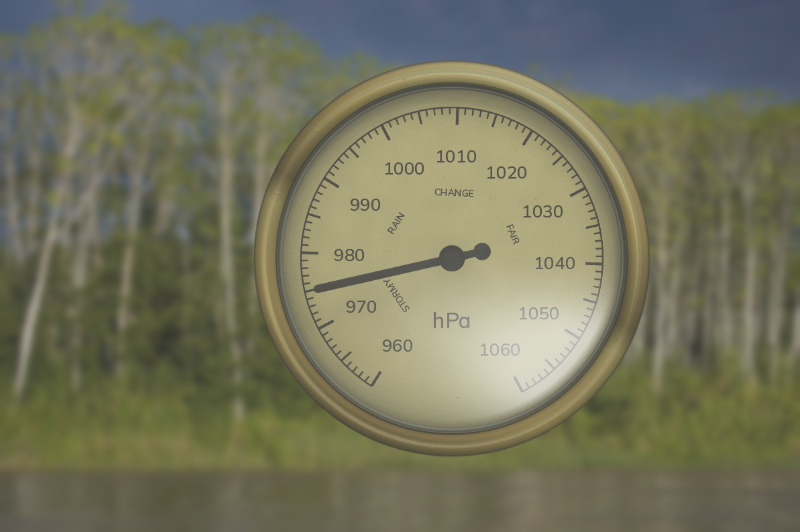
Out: {"value": 975, "unit": "hPa"}
